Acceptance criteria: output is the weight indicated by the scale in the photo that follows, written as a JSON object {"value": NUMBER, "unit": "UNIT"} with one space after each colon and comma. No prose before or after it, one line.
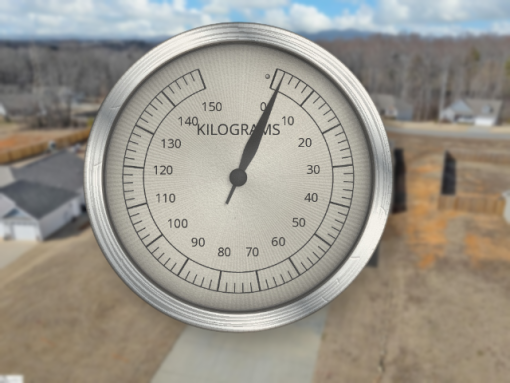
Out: {"value": 2, "unit": "kg"}
